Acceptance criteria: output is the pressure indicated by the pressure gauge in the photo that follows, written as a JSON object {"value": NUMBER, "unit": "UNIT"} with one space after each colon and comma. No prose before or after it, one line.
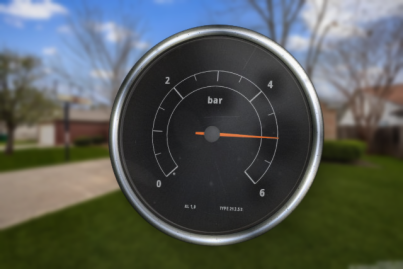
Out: {"value": 5, "unit": "bar"}
